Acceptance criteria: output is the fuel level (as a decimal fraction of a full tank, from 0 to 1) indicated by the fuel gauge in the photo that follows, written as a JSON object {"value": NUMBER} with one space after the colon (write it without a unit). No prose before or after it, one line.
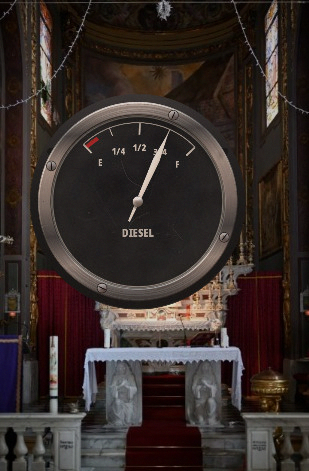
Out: {"value": 0.75}
